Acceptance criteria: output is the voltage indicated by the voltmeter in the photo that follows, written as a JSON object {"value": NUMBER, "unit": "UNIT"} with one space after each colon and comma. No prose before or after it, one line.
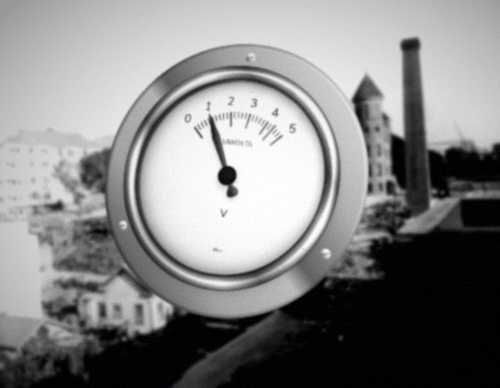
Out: {"value": 1, "unit": "V"}
